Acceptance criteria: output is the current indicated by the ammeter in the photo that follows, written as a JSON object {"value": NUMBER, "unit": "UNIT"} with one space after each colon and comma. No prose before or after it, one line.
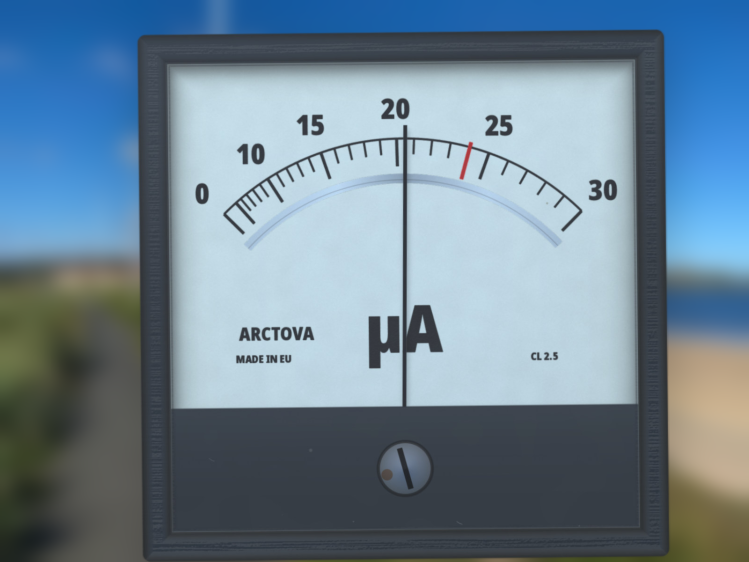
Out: {"value": 20.5, "unit": "µA"}
